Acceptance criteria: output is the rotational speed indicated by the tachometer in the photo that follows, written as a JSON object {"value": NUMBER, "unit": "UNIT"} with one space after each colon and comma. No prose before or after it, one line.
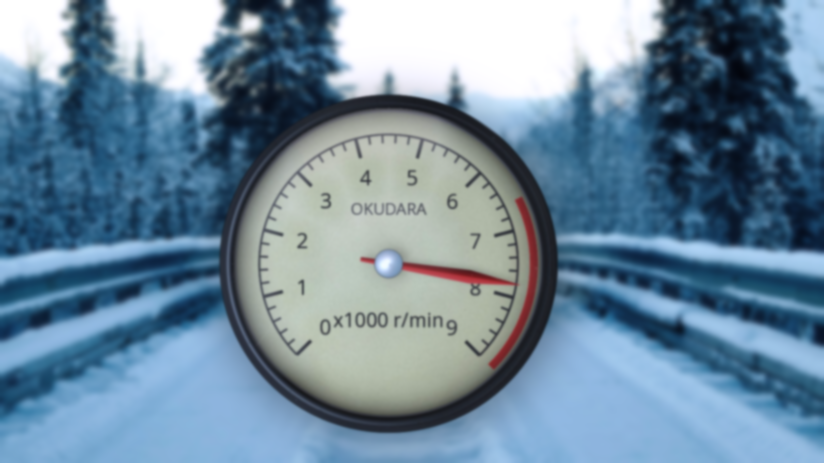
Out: {"value": 7800, "unit": "rpm"}
